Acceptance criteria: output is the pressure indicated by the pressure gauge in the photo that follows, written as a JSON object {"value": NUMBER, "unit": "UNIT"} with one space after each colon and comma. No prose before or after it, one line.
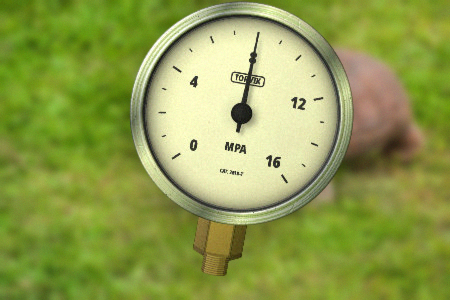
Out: {"value": 8, "unit": "MPa"}
